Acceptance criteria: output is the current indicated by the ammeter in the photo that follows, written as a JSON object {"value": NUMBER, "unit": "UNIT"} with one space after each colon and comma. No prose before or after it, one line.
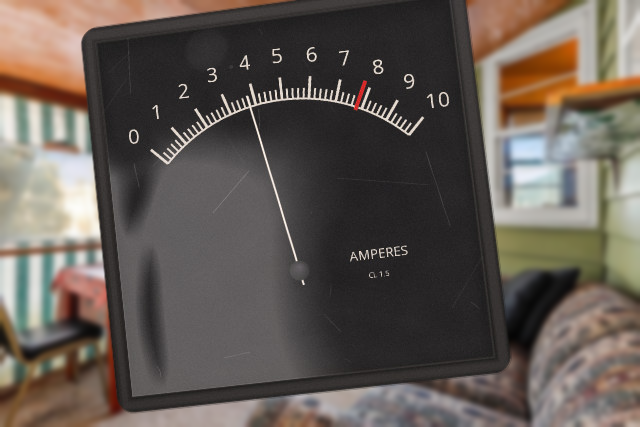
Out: {"value": 3.8, "unit": "A"}
